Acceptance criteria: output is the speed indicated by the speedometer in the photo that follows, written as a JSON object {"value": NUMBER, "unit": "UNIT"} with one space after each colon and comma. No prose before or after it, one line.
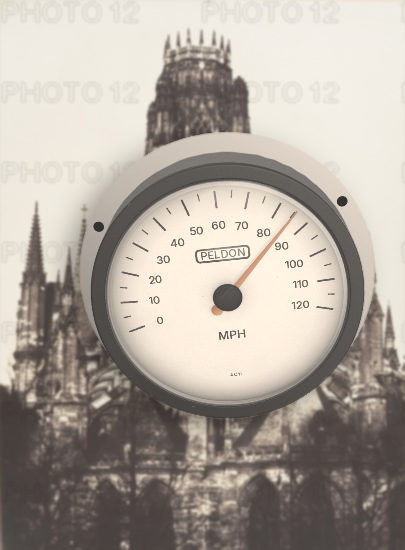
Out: {"value": 85, "unit": "mph"}
